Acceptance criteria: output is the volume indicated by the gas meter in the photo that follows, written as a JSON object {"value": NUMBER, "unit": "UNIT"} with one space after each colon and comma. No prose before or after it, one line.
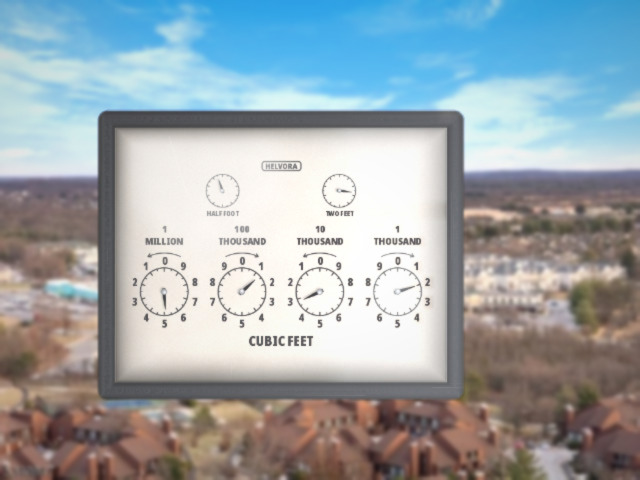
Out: {"value": 513200, "unit": "ft³"}
